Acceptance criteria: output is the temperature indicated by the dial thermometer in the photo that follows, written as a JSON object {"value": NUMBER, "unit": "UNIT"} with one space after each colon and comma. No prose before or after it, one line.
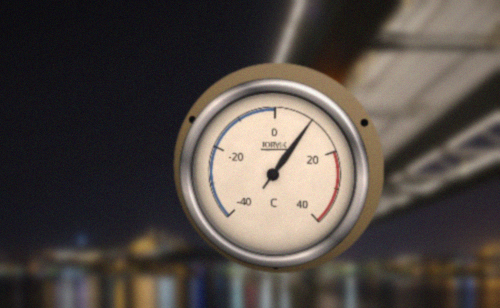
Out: {"value": 10, "unit": "°C"}
